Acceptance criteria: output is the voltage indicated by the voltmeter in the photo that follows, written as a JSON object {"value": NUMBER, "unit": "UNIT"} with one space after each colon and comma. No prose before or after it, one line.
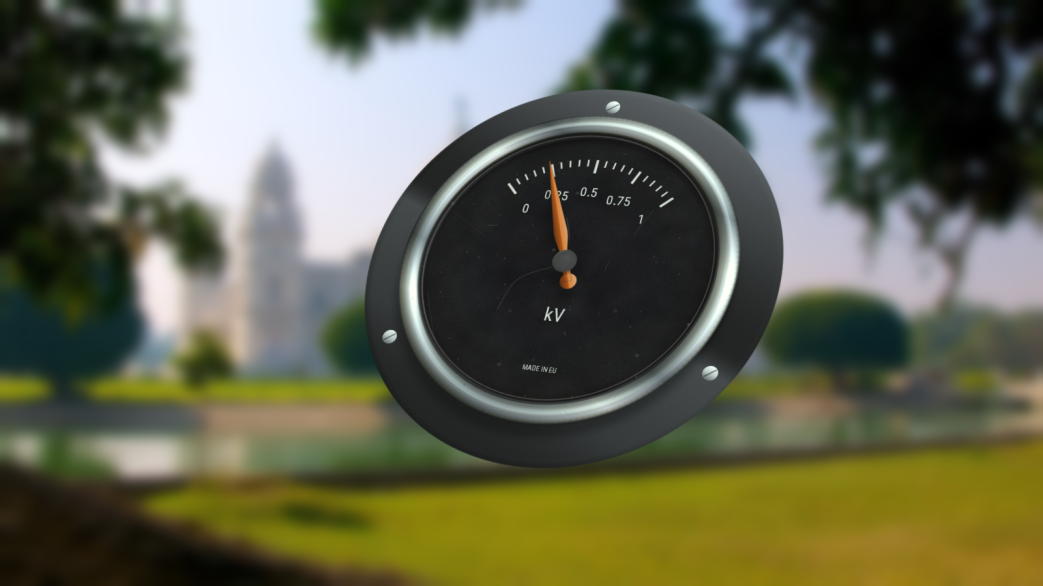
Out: {"value": 0.25, "unit": "kV"}
